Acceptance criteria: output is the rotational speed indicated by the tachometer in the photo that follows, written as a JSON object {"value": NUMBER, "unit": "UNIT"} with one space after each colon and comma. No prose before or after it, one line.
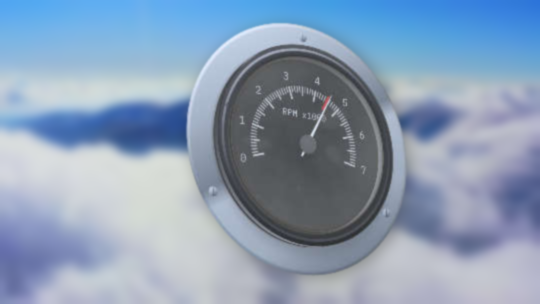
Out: {"value": 4500, "unit": "rpm"}
